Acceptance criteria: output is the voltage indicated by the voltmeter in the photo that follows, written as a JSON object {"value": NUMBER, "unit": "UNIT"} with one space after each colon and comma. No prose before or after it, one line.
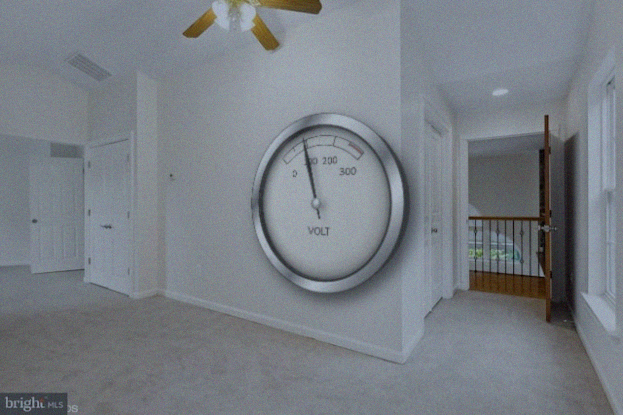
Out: {"value": 100, "unit": "V"}
